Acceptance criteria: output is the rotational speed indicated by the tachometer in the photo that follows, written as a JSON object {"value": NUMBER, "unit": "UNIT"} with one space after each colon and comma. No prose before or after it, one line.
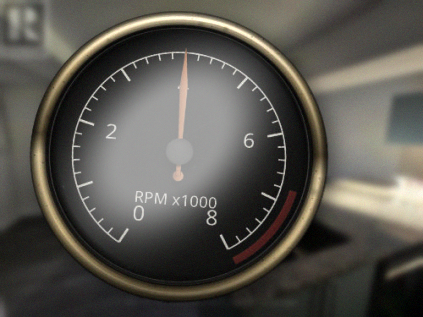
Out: {"value": 4000, "unit": "rpm"}
